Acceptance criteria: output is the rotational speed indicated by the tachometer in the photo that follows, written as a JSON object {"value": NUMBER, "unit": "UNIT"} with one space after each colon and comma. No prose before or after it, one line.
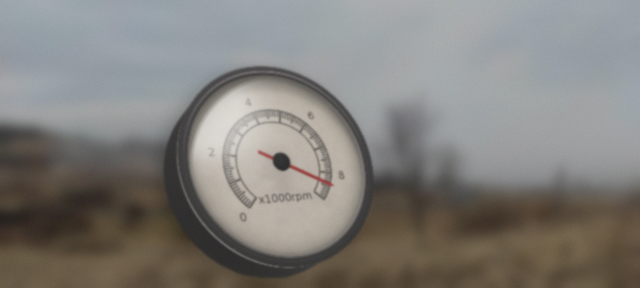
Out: {"value": 8500, "unit": "rpm"}
